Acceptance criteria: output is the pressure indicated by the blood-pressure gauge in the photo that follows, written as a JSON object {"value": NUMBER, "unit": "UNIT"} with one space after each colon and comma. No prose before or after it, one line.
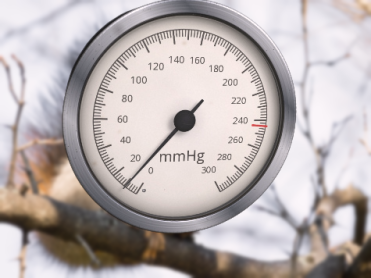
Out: {"value": 10, "unit": "mmHg"}
